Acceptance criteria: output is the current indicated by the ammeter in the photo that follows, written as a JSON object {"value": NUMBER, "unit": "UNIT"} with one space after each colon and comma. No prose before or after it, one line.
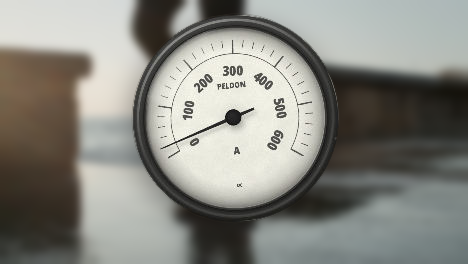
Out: {"value": 20, "unit": "A"}
